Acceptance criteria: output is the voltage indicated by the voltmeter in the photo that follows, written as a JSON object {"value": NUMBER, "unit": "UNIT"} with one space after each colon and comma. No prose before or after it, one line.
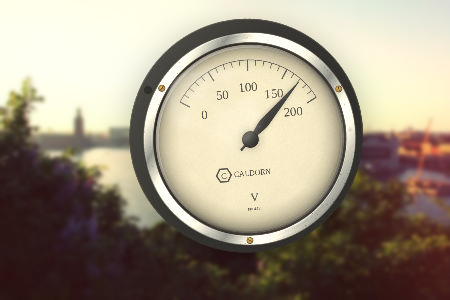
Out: {"value": 170, "unit": "V"}
